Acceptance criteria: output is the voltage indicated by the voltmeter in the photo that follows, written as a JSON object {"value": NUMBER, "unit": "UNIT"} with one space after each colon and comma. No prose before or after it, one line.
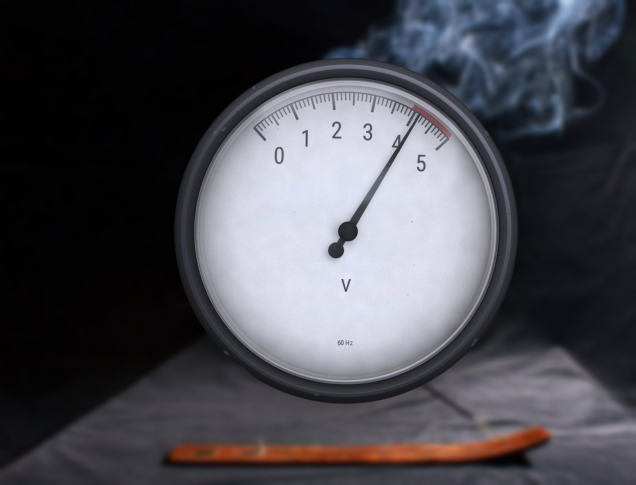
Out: {"value": 4.1, "unit": "V"}
